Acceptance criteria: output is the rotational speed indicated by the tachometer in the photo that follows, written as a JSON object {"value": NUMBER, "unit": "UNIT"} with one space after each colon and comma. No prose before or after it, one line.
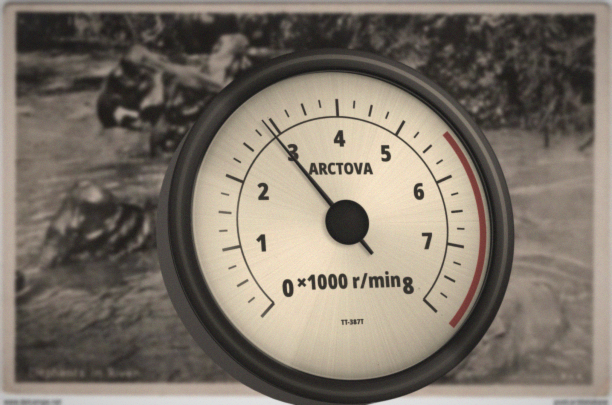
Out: {"value": 2875, "unit": "rpm"}
